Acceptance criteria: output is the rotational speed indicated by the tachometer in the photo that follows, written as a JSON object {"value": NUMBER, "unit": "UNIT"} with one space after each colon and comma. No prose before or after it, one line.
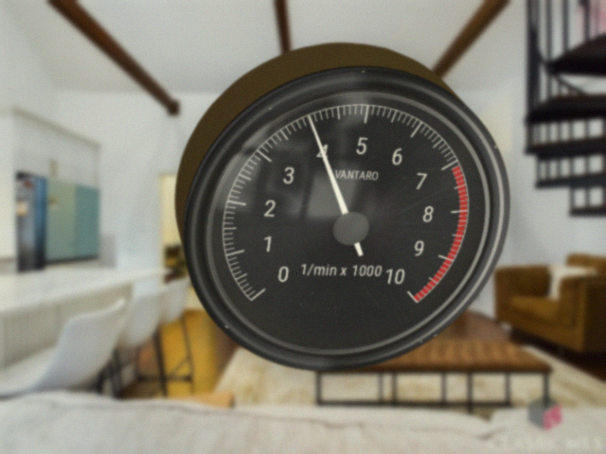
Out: {"value": 4000, "unit": "rpm"}
